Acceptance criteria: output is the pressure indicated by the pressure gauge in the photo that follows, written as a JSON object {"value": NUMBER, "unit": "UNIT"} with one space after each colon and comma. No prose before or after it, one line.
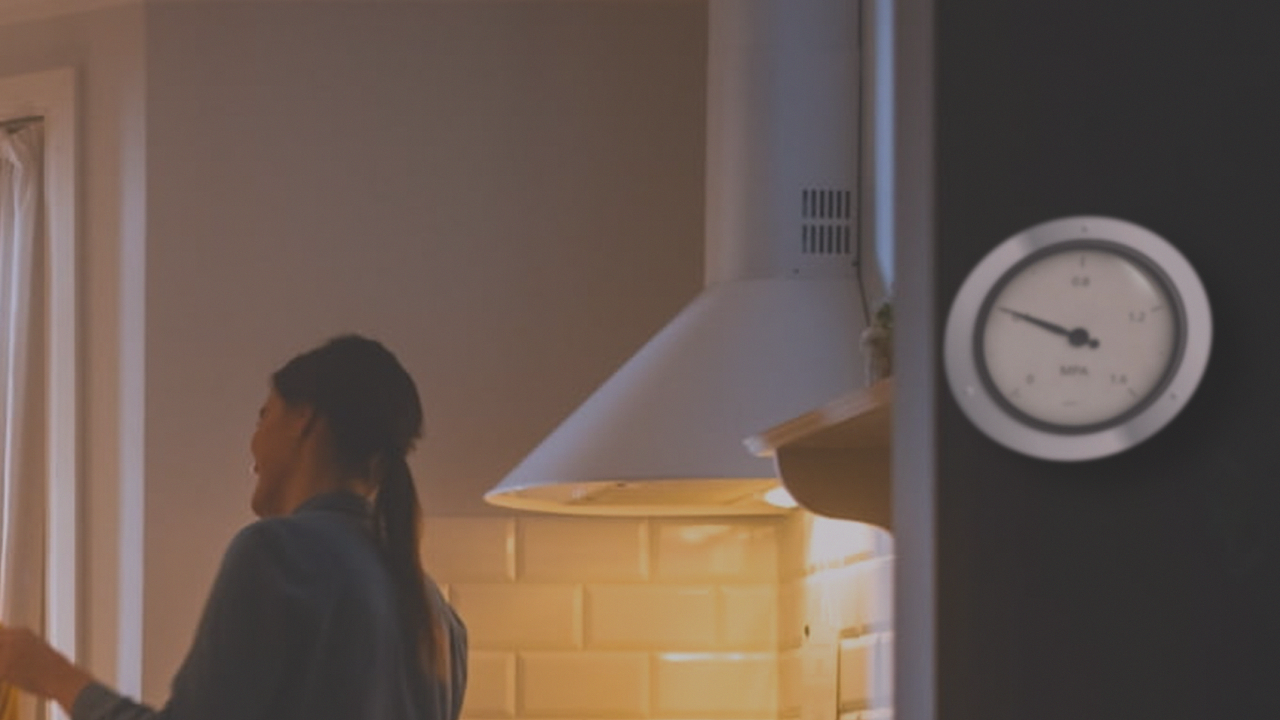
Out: {"value": 0.4, "unit": "MPa"}
